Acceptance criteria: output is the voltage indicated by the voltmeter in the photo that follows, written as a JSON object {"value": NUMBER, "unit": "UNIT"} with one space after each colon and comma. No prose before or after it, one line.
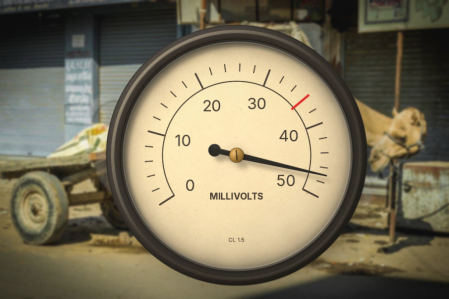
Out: {"value": 47, "unit": "mV"}
